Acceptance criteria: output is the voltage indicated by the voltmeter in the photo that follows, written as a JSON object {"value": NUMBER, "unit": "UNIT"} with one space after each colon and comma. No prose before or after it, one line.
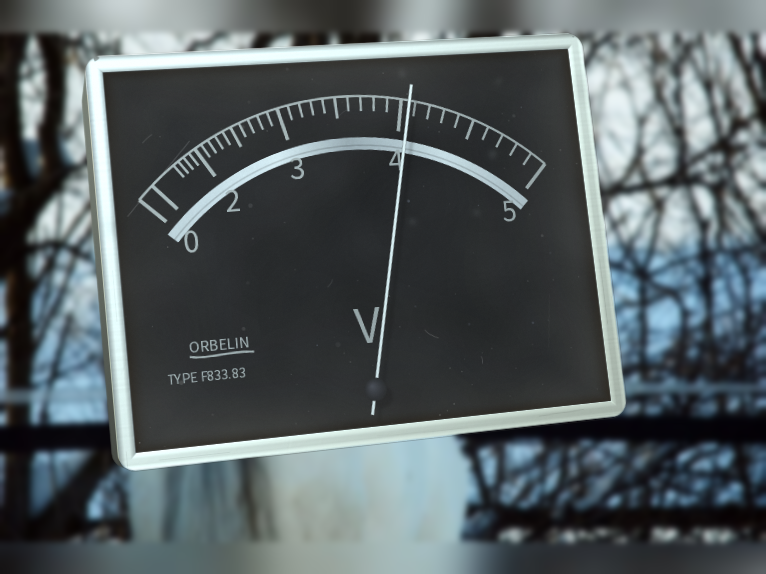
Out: {"value": 4.05, "unit": "V"}
